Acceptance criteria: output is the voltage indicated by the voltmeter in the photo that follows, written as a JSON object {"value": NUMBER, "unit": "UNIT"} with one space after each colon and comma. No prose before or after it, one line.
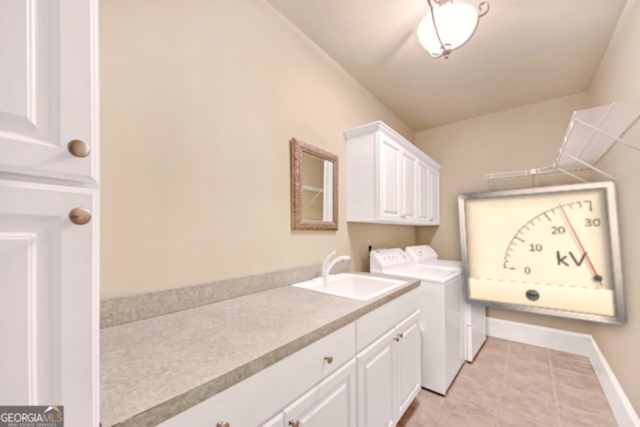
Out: {"value": 24, "unit": "kV"}
